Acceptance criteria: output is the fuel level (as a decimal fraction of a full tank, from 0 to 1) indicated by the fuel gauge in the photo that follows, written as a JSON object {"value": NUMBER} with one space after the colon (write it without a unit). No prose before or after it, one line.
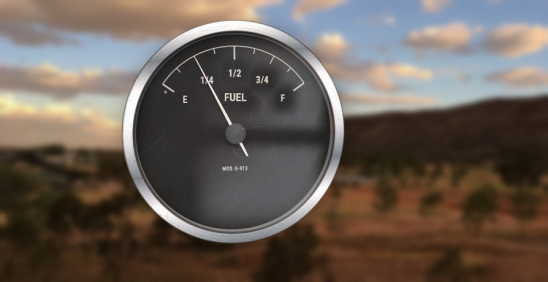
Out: {"value": 0.25}
